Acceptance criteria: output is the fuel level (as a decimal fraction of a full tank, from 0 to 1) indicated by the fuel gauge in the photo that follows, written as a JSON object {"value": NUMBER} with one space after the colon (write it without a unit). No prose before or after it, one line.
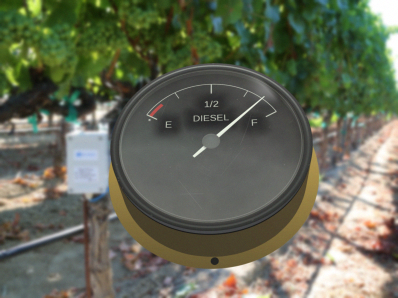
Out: {"value": 0.875}
